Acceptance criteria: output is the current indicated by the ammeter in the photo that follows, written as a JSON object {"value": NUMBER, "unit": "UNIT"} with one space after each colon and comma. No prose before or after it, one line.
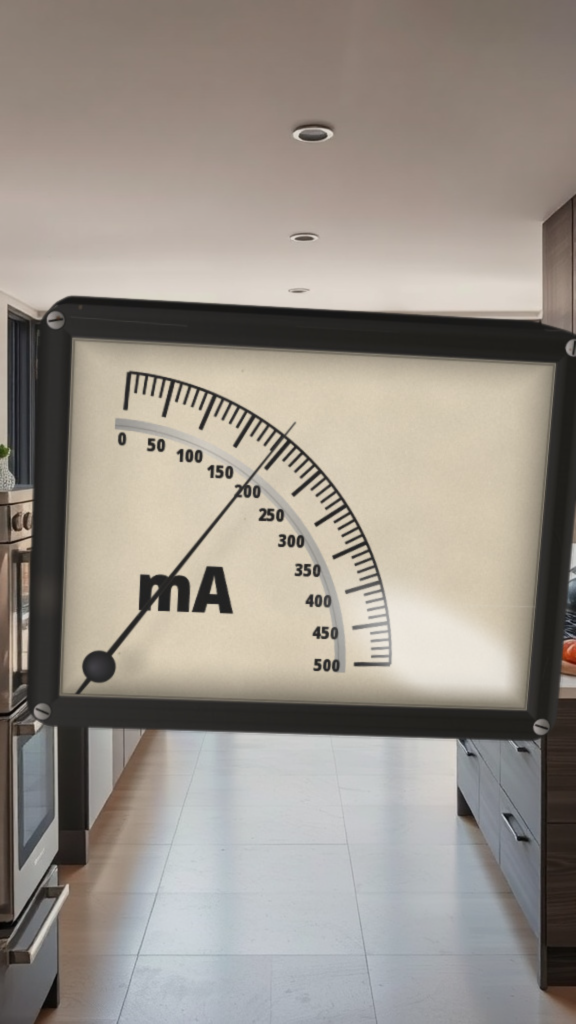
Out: {"value": 190, "unit": "mA"}
